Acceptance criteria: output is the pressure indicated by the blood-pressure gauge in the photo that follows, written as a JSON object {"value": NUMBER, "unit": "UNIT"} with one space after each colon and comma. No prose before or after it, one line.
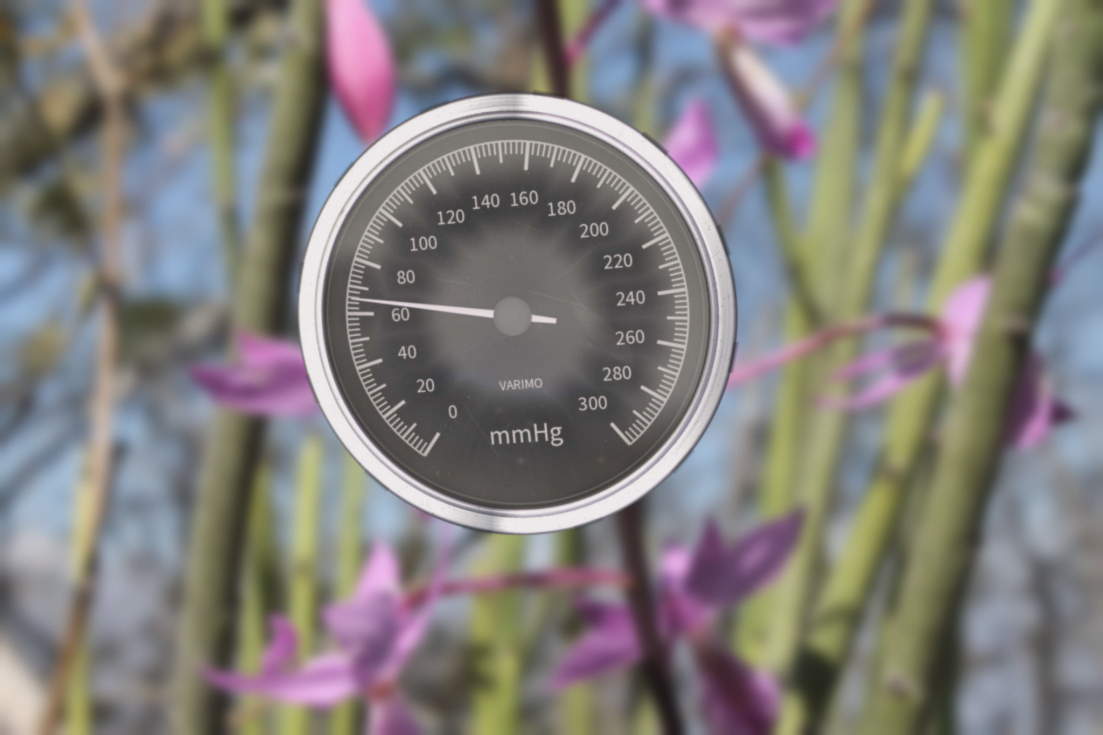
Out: {"value": 66, "unit": "mmHg"}
